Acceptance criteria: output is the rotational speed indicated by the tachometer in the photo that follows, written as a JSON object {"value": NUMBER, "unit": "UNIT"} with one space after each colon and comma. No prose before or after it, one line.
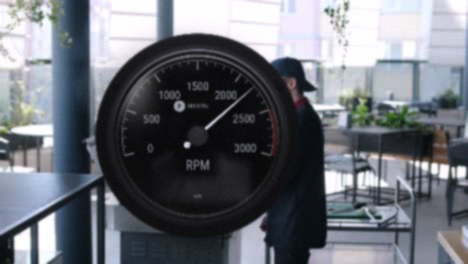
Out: {"value": 2200, "unit": "rpm"}
